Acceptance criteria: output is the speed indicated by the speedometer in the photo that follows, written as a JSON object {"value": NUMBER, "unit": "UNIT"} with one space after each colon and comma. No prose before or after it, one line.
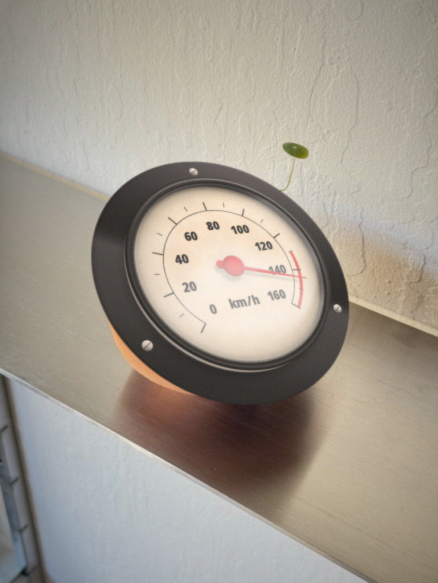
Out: {"value": 145, "unit": "km/h"}
